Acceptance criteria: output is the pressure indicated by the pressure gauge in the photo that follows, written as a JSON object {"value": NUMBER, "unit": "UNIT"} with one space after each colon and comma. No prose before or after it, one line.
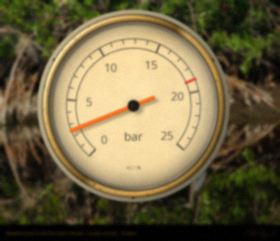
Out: {"value": 2.5, "unit": "bar"}
